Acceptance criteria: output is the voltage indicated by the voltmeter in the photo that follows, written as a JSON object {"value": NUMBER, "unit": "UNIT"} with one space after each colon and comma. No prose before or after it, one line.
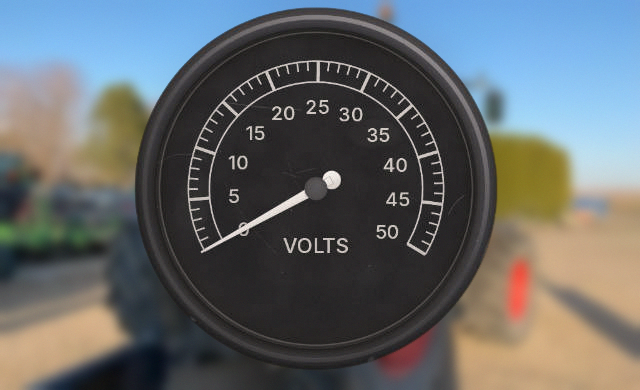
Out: {"value": 0, "unit": "V"}
